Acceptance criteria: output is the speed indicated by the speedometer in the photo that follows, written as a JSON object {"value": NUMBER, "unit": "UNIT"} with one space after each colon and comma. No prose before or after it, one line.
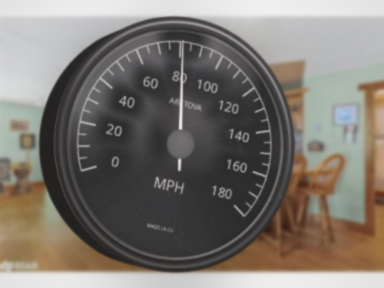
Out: {"value": 80, "unit": "mph"}
